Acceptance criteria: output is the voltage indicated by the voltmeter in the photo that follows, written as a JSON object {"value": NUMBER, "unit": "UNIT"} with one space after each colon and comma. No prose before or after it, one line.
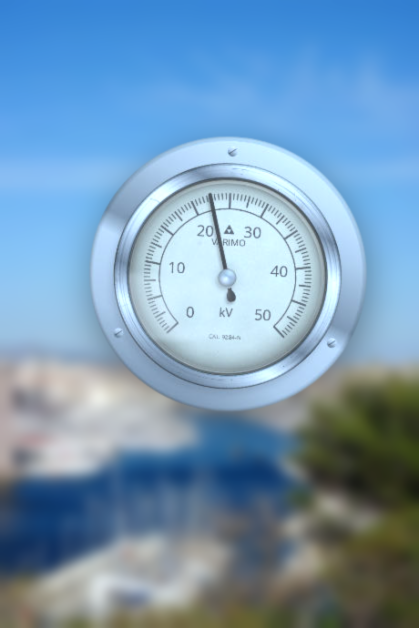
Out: {"value": 22.5, "unit": "kV"}
